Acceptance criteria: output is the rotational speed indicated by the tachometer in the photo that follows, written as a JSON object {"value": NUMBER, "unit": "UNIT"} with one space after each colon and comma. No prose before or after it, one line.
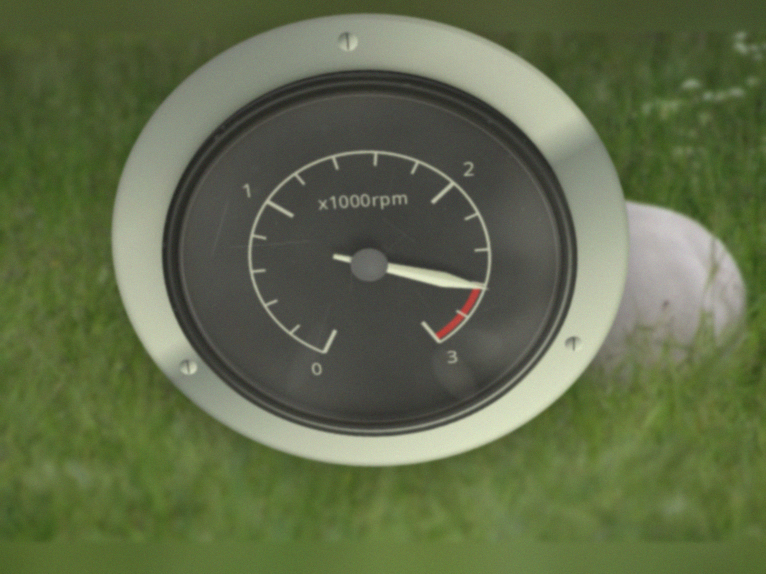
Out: {"value": 2600, "unit": "rpm"}
